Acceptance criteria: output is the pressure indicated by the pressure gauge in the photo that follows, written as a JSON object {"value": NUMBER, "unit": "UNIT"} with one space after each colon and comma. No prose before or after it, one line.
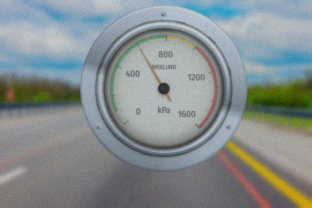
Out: {"value": 600, "unit": "kPa"}
